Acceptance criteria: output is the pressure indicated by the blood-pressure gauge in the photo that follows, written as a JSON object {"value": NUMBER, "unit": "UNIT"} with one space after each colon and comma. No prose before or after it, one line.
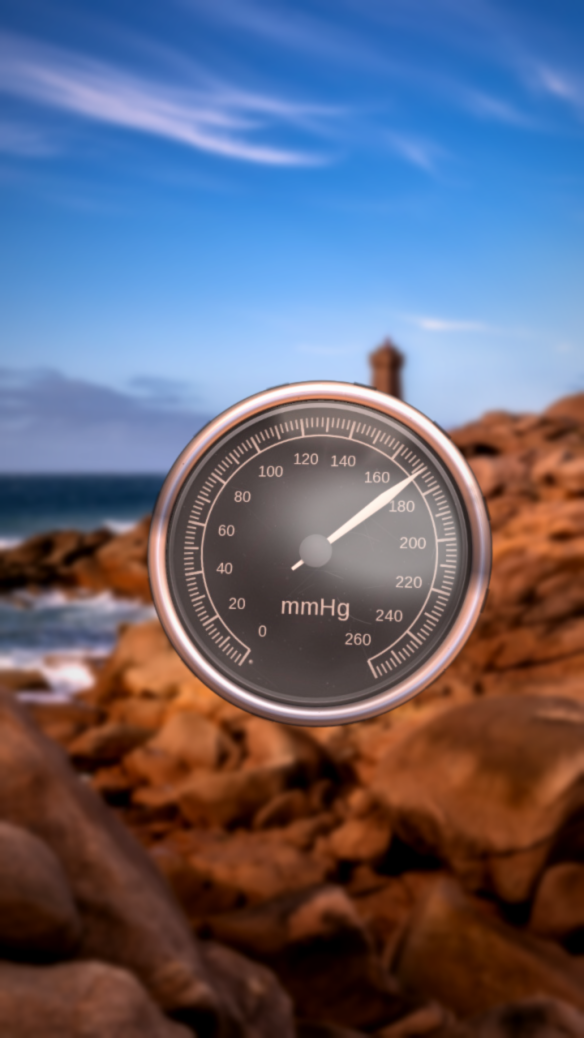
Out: {"value": 172, "unit": "mmHg"}
